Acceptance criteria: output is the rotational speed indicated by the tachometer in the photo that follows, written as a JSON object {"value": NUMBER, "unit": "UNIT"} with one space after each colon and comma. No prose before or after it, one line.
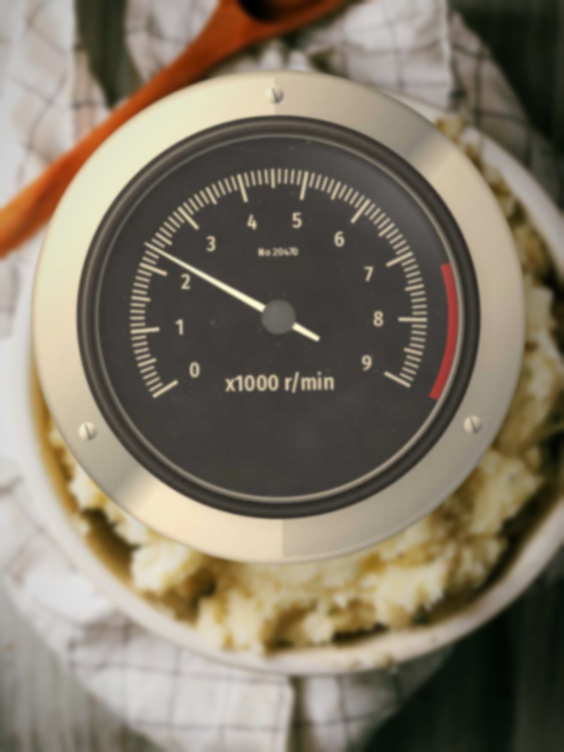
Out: {"value": 2300, "unit": "rpm"}
